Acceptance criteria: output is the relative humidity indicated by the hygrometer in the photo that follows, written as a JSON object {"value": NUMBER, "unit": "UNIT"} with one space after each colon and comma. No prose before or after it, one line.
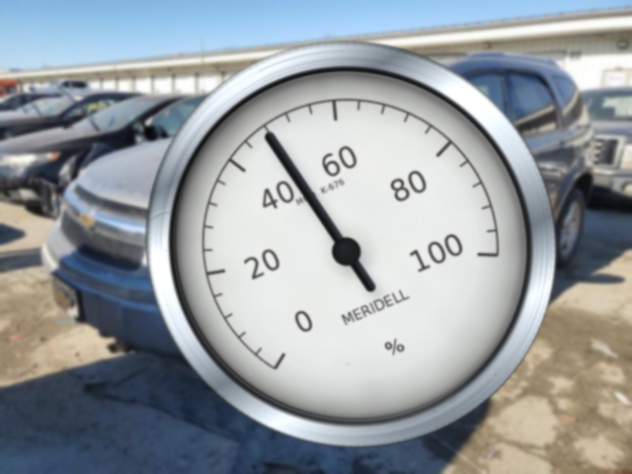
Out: {"value": 48, "unit": "%"}
